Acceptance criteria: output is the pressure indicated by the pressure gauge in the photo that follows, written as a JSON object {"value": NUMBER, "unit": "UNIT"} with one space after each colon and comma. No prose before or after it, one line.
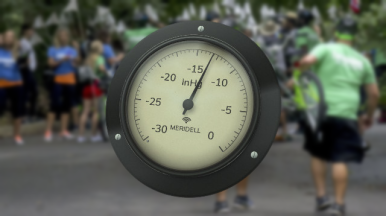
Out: {"value": -13, "unit": "inHg"}
